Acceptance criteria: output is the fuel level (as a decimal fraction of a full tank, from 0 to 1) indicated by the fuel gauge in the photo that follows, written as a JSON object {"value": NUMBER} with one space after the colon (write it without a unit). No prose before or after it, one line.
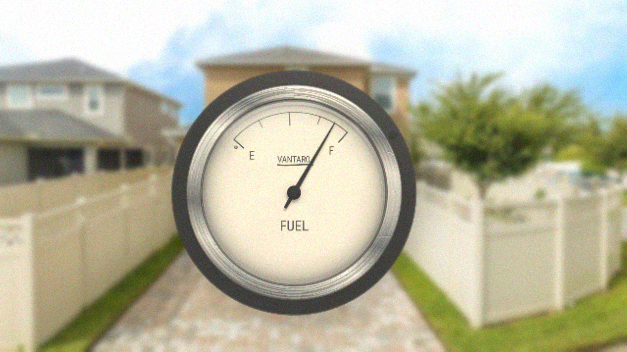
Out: {"value": 0.875}
